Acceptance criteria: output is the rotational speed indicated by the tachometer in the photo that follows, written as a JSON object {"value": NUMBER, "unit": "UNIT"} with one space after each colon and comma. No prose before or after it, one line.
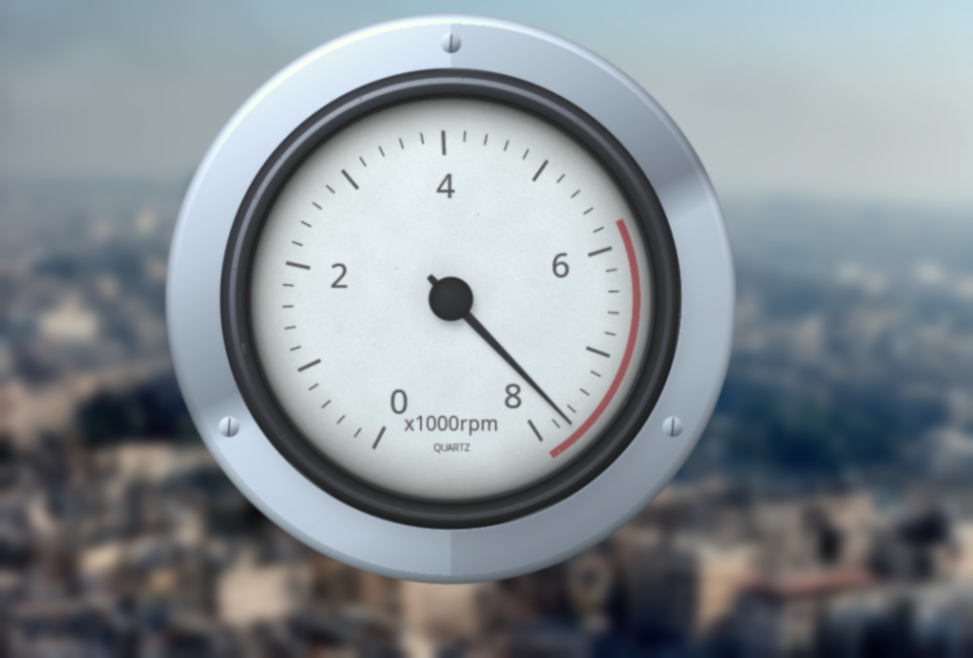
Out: {"value": 7700, "unit": "rpm"}
